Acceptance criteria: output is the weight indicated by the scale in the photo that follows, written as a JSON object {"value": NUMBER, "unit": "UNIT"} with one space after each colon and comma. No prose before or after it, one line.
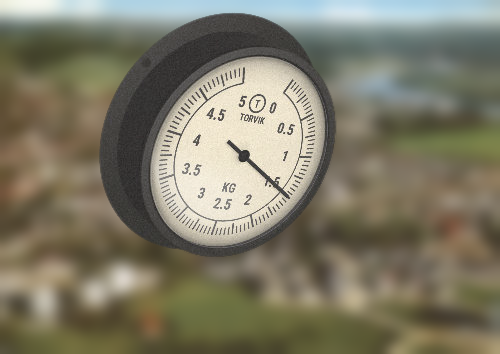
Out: {"value": 1.5, "unit": "kg"}
